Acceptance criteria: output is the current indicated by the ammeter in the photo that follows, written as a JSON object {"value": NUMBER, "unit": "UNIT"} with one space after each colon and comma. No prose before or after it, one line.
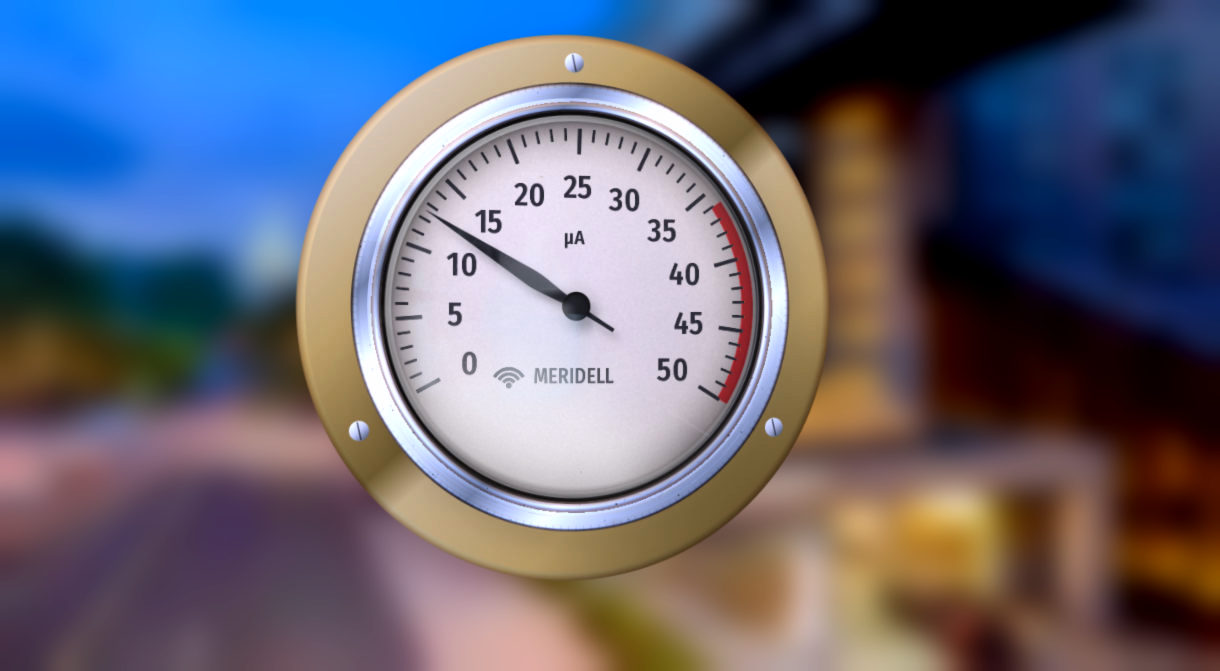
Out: {"value": 12.5, "unit": "µA"}
